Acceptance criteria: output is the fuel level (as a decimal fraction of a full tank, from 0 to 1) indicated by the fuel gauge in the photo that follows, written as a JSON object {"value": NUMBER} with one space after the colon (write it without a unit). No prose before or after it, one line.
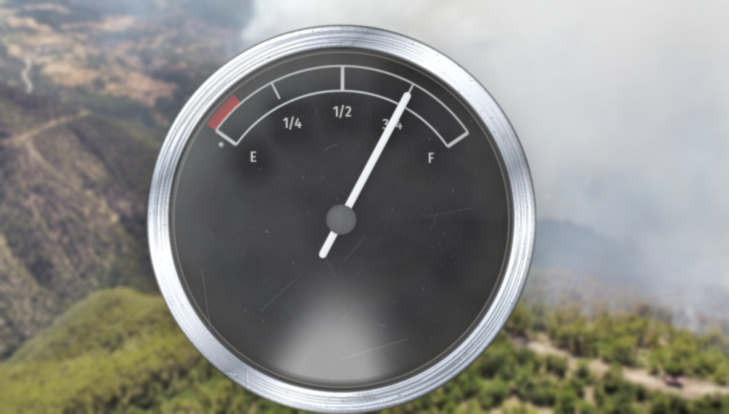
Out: {"value": 0.75}
